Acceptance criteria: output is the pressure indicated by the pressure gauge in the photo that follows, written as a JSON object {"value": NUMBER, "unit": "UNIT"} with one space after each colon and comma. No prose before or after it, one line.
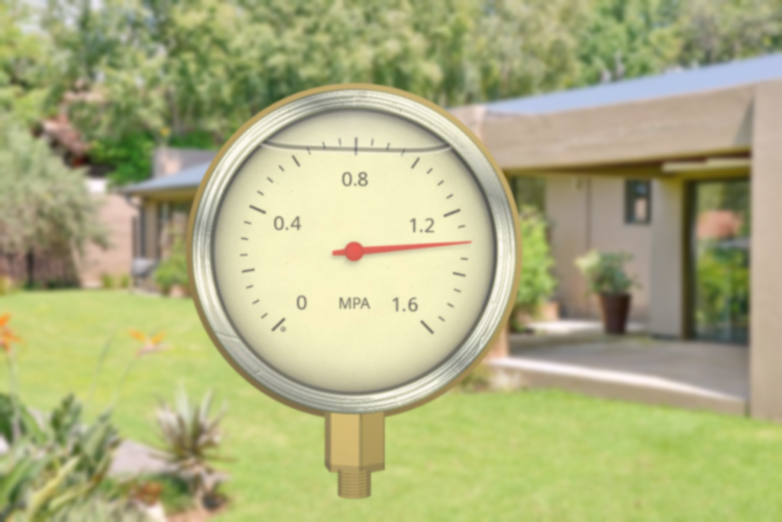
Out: {"value": 1.3, "unit": "MPa"}
